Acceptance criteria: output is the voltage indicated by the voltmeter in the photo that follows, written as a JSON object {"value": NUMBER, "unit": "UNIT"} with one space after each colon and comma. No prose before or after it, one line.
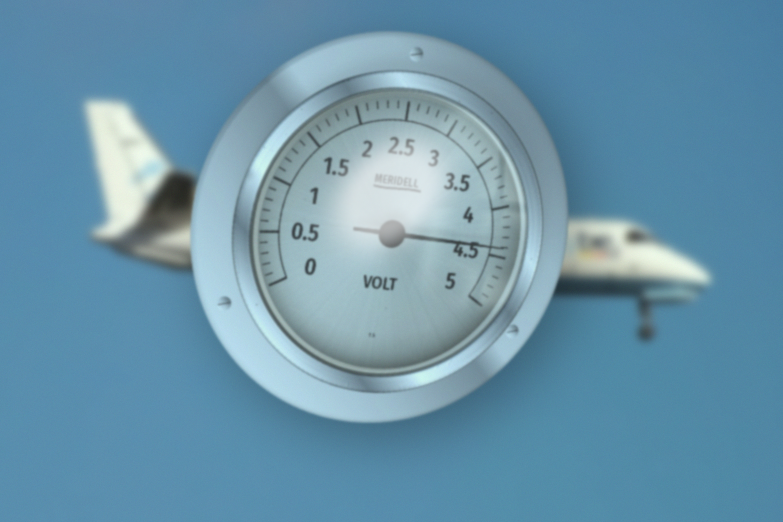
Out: {"value": 4.4, "unit": "V"}
